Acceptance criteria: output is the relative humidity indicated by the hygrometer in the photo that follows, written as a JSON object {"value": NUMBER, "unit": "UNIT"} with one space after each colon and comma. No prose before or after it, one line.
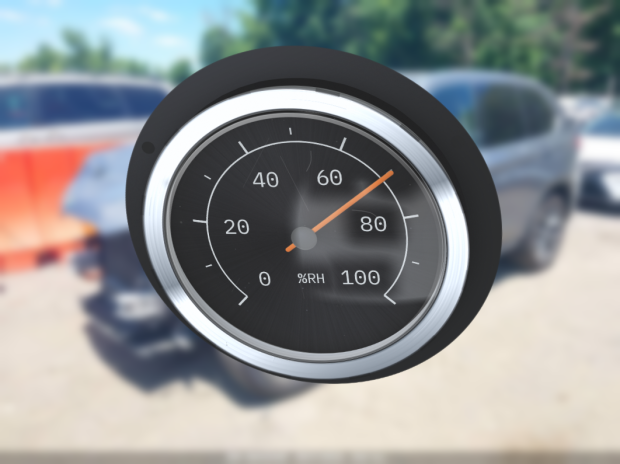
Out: {"value": 70, "unit": "%"}
